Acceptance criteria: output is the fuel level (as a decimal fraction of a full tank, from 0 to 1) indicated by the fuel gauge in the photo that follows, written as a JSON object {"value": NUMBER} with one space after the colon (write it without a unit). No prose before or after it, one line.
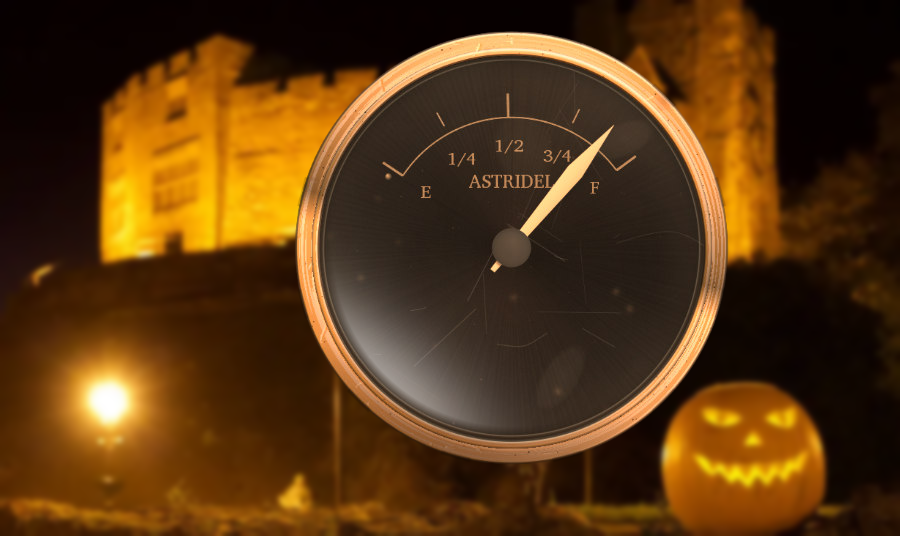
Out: {"value": 0.875}
